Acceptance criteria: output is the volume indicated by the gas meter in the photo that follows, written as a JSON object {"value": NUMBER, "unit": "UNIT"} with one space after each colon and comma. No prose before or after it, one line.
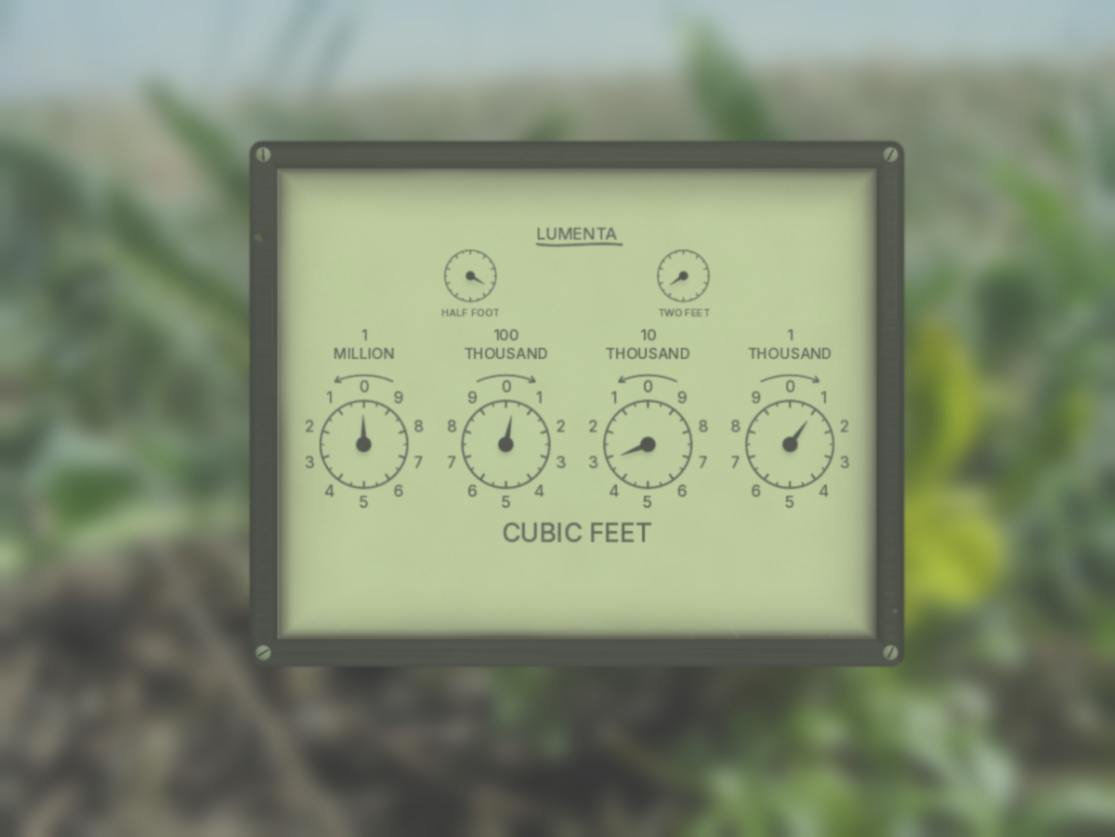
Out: {"value": 3100, "unit": "ft³"}
